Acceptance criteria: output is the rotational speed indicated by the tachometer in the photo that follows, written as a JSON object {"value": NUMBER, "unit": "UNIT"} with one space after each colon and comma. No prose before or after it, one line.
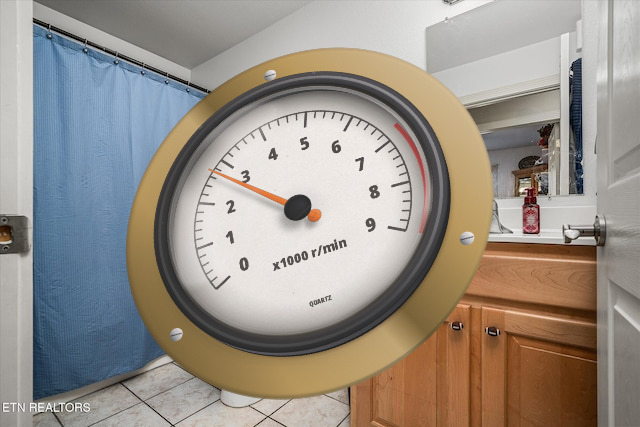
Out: {"value": 2700, "unit": "rpm"}
